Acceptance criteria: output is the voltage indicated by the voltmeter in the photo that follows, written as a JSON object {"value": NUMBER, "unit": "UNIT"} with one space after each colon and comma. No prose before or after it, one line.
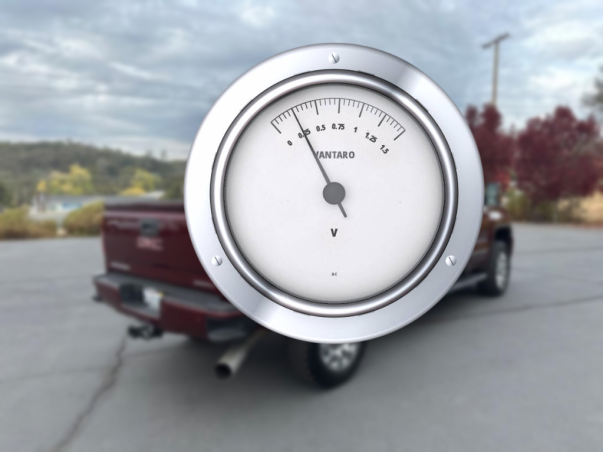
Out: {"value": 0.25, "unit": "V"}
